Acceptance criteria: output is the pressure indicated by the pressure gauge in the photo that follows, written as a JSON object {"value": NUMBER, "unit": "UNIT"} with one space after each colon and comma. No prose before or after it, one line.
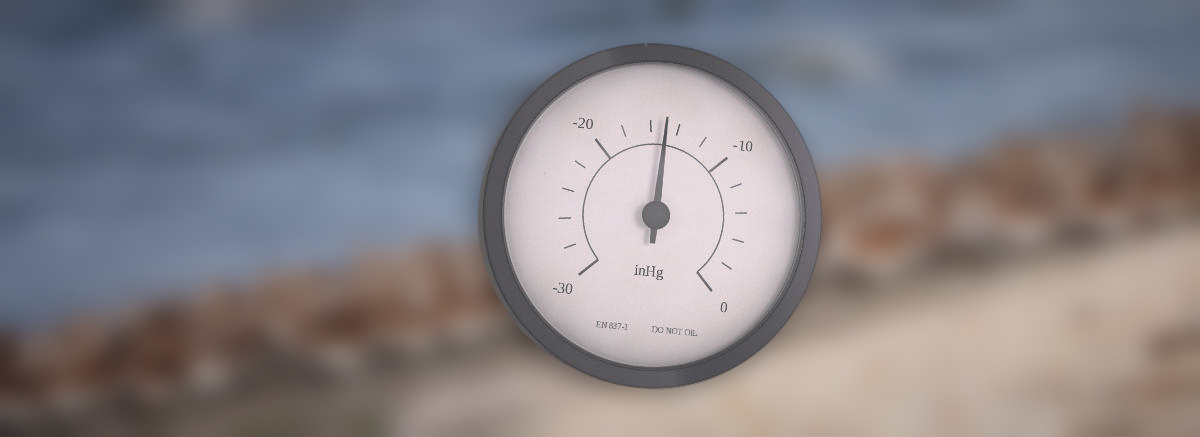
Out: {"value": -15, "unit": "inHg"}
